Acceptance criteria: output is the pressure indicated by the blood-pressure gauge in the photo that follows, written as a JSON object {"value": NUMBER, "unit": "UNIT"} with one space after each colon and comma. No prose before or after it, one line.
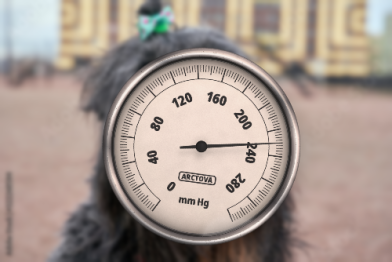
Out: {"value": 230, "unit": "mmHg"}
